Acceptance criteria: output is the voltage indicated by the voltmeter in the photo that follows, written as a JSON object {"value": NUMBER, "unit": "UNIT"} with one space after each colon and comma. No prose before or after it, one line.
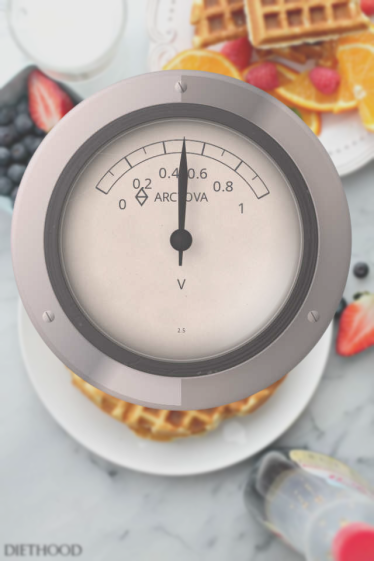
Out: {"value": 0.5, "unit": "V"}
